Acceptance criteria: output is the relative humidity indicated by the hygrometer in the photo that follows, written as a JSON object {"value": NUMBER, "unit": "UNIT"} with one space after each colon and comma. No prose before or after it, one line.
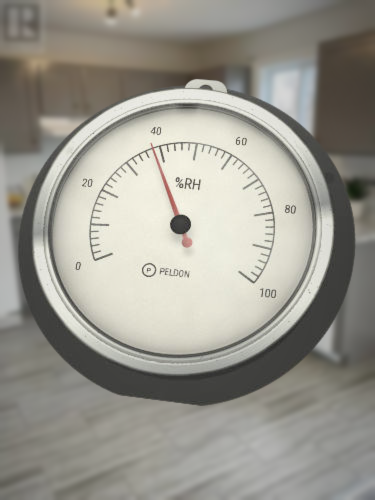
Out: {"value": 38, "unit": "%"}
